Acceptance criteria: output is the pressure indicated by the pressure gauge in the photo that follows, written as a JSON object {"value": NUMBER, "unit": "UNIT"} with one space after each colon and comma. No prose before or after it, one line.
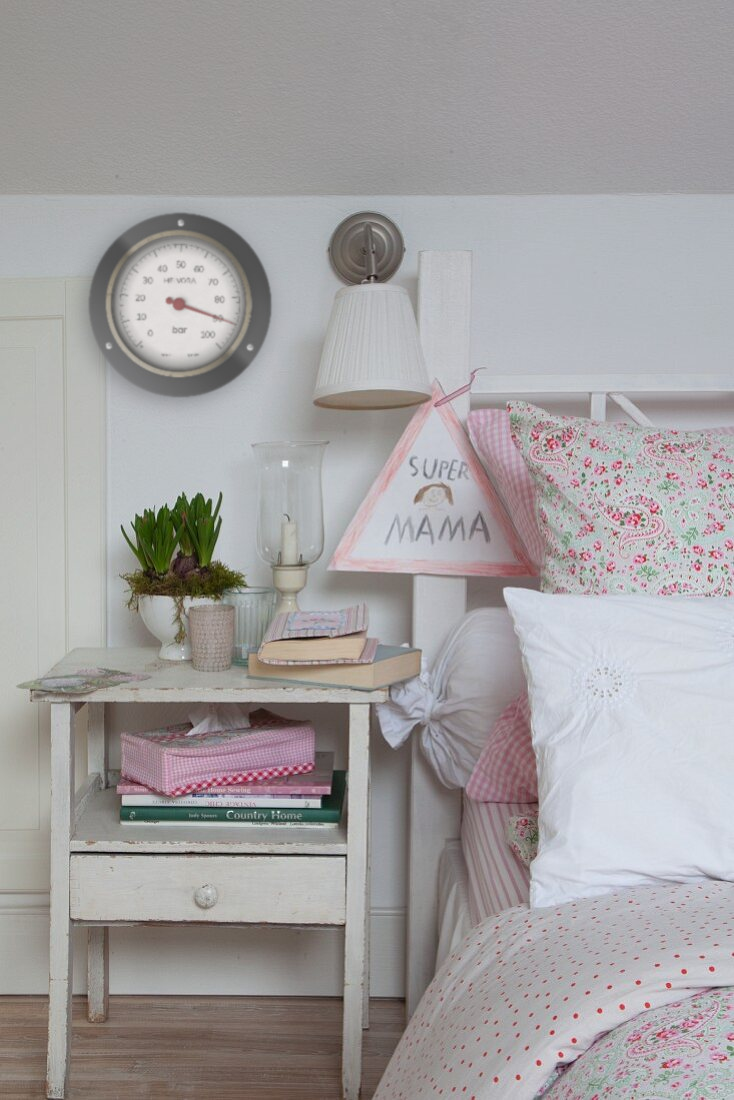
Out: {"value": 90, "unit": "bar"}
